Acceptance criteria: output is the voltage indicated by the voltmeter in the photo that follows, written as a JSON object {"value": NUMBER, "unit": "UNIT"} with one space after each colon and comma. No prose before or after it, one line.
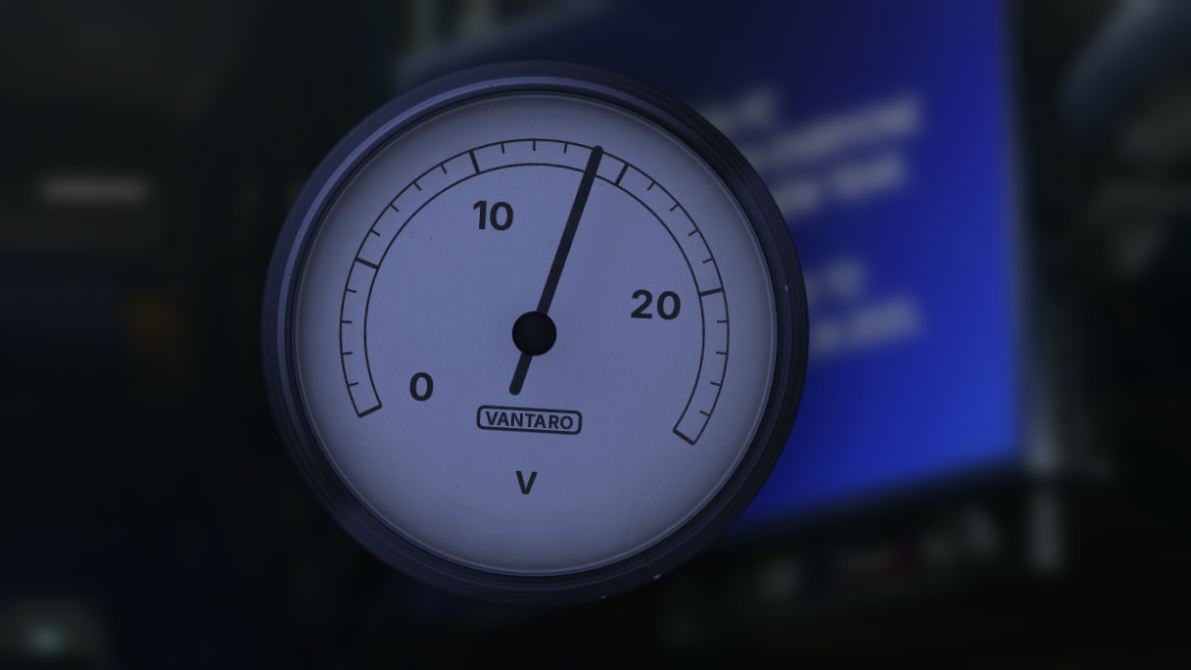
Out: {"value": 14, "unit": "V"}
